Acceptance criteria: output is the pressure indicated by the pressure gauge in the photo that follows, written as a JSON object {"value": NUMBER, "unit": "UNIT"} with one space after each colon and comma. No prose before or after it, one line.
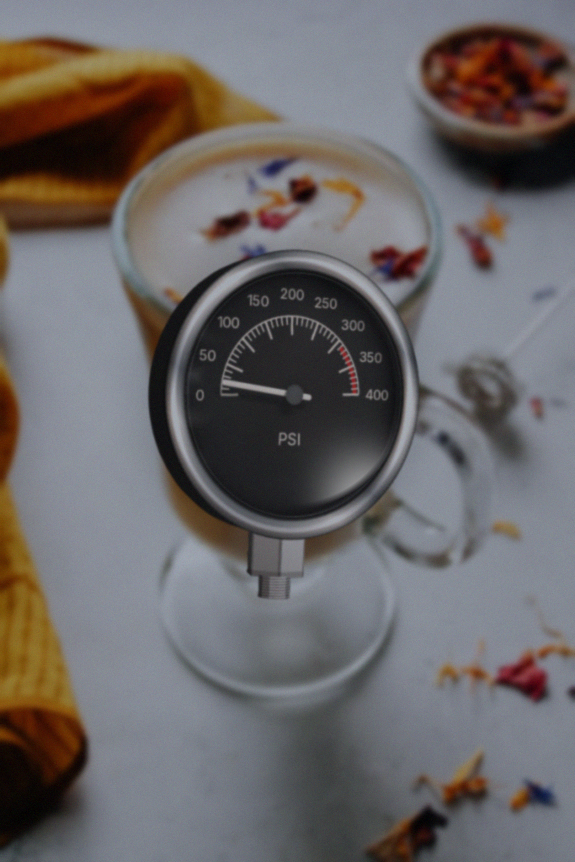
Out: {"value": 20, "unit": "psi"}
